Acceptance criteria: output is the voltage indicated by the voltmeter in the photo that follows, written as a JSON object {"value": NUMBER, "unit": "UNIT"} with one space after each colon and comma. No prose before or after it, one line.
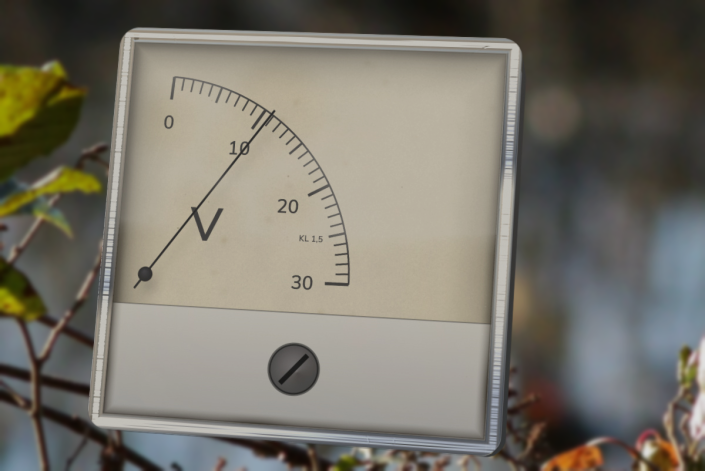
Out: {"value": 11, "unit": "V"}
